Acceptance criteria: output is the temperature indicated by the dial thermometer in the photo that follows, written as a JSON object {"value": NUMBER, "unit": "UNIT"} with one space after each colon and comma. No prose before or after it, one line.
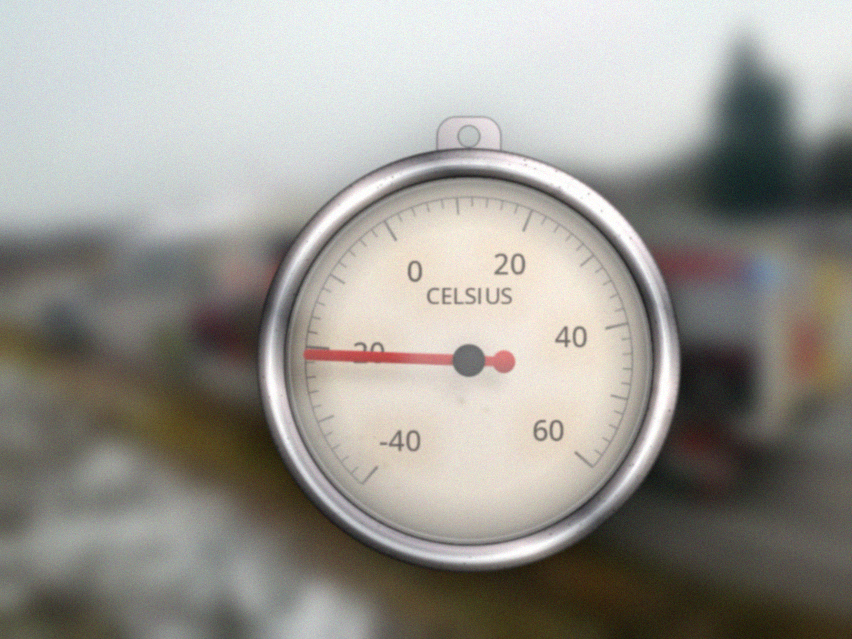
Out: {"value": -21, "unit": "°C"}
